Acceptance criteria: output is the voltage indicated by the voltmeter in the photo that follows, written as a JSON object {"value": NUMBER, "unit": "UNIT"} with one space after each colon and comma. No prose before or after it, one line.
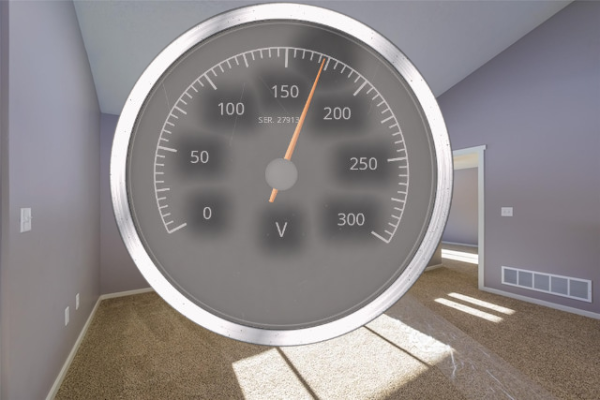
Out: {"value": 172.5, "unit": "V"}
